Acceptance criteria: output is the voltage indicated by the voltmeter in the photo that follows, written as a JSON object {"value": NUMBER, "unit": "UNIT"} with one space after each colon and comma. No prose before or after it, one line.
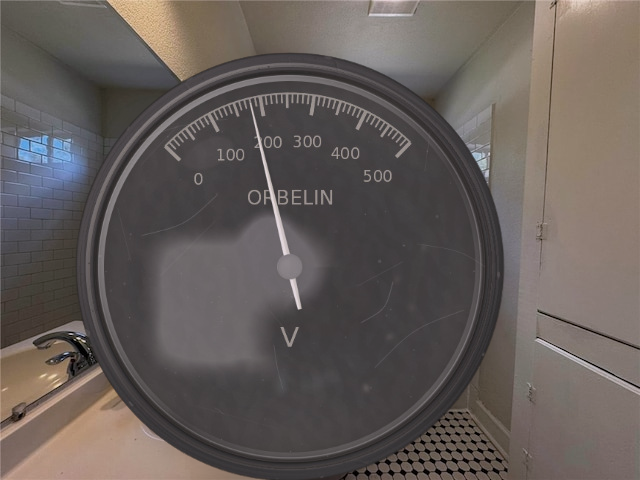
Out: {"value": 180, "unit": "V"}
